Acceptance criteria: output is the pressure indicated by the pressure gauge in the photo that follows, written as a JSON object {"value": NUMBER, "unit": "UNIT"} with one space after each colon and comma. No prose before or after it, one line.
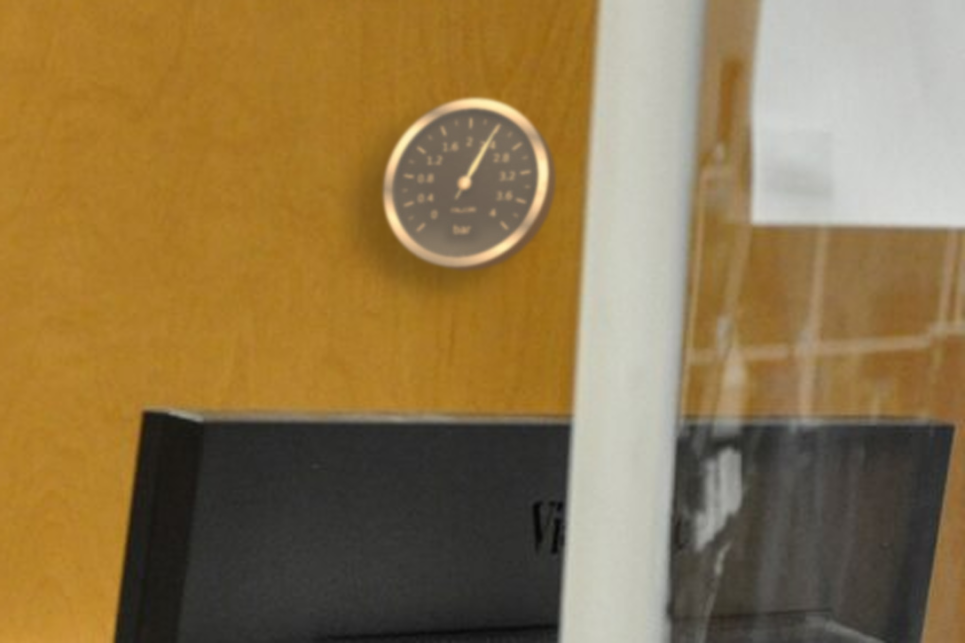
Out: {"value": 2.4, "unit": "bar"}
